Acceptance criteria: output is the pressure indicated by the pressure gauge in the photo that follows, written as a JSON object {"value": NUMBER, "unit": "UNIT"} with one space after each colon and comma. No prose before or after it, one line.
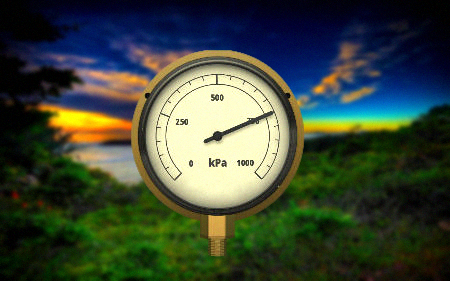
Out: {"value": 750, "unit": "kPa"}
